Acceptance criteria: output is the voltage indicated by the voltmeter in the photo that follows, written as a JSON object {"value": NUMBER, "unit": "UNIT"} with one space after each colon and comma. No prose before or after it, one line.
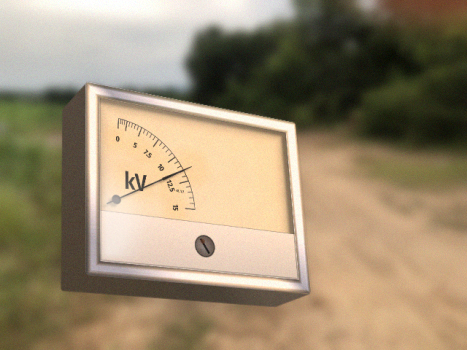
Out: {"value": 11.5, "unit": "kV"}
